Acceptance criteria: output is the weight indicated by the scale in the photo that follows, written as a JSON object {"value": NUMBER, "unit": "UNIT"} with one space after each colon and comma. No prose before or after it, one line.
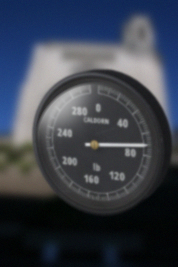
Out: {"value": 70, "unit": "lb"}
